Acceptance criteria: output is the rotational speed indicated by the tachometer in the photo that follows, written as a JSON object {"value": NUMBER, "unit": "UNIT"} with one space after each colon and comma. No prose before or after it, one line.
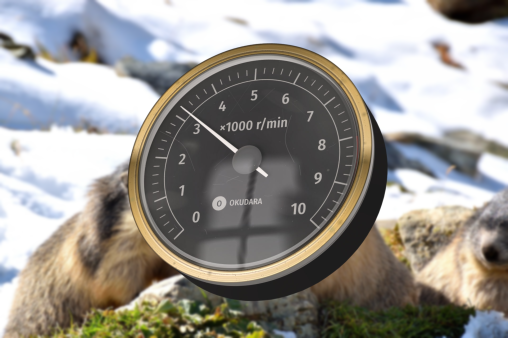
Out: {"value": 3200, "unit": "rpm"}
